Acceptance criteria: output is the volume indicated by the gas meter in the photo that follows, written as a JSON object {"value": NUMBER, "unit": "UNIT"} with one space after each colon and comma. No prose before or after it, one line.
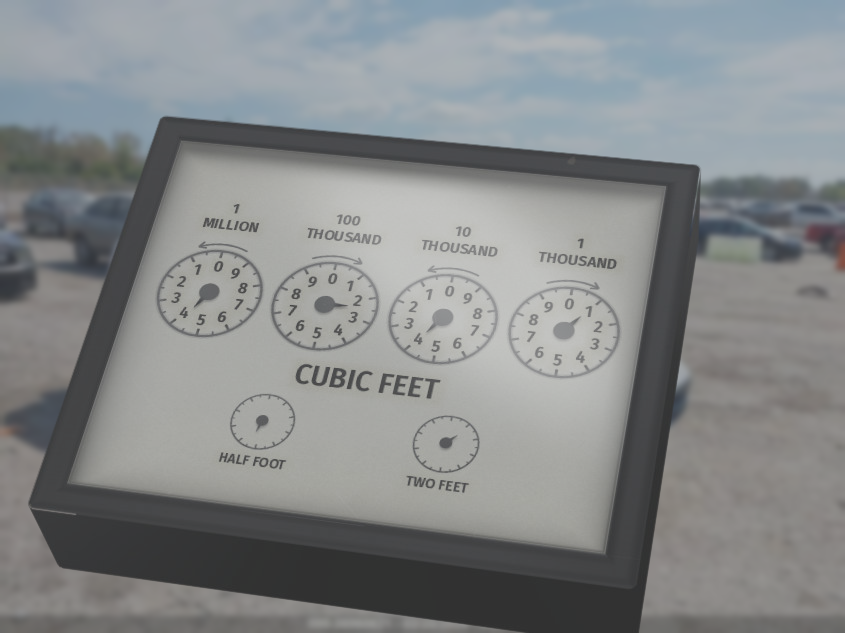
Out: {"value": 424100, "unit": "ft³"}
